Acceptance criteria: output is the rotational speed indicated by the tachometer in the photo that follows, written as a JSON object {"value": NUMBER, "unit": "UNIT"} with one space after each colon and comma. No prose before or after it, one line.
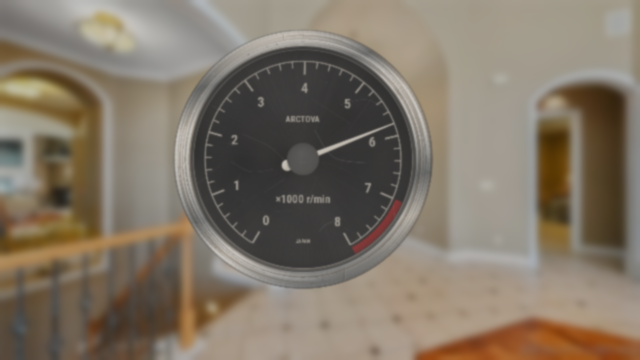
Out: {"value": 5800, "unit": "rpm"}
